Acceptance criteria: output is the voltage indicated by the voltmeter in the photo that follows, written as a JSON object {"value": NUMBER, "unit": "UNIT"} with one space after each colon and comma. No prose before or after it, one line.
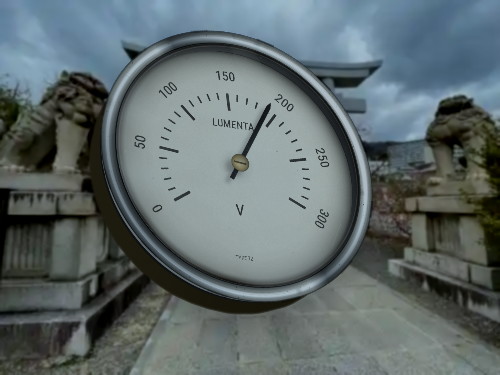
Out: {"value": 190, "unit": "V"}
